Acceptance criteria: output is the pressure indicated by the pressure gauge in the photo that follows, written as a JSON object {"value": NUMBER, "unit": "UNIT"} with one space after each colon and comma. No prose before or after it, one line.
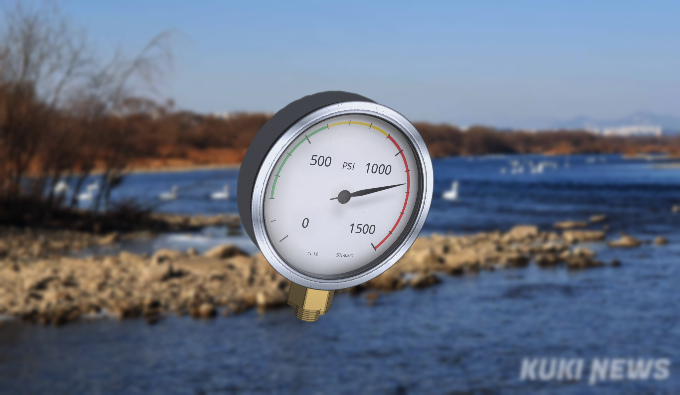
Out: {"value": 1150, "unit": "psi"}
